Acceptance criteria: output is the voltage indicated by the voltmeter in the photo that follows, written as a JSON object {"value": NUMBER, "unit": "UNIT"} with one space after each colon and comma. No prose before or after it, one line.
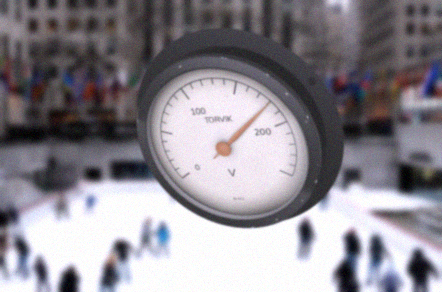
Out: {"value": 180, "unit": "V"}
